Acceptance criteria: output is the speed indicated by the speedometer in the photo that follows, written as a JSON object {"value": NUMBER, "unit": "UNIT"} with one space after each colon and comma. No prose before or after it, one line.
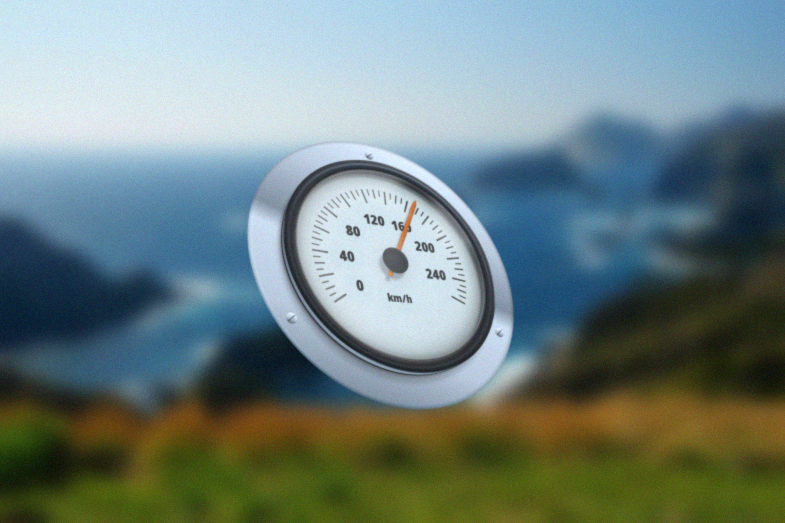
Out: {"value": 165, "unit": "km/h"}
